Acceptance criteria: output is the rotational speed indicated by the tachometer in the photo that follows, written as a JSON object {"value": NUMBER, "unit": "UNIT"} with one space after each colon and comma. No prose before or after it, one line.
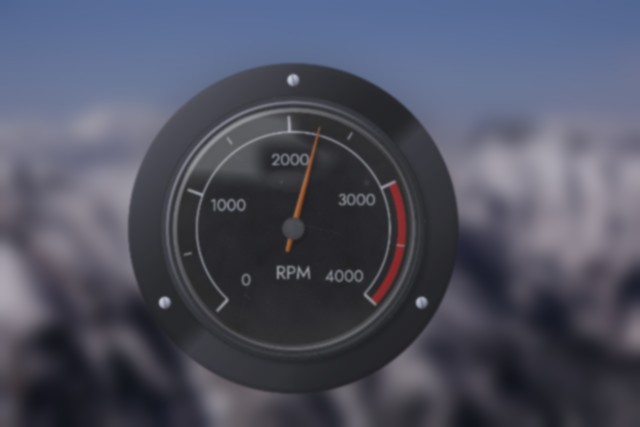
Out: {"value": 2250, "unit": "rpm"}
